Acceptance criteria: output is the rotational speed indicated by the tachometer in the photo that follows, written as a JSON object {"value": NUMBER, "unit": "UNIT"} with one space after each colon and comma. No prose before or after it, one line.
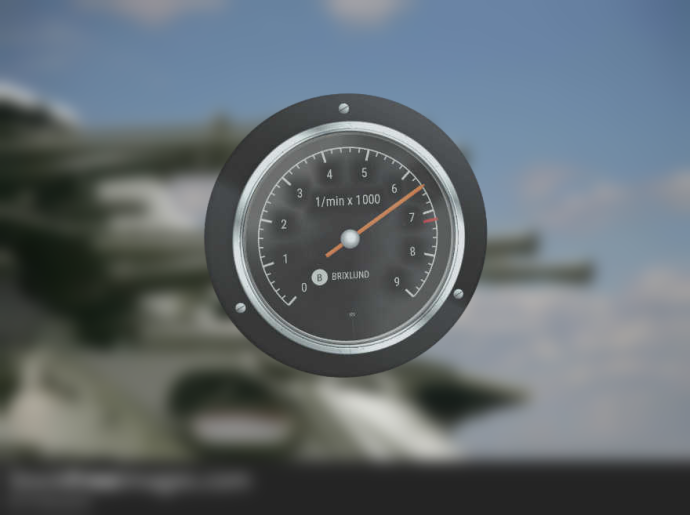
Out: {"value": 6400, "unit": "rpm"}
